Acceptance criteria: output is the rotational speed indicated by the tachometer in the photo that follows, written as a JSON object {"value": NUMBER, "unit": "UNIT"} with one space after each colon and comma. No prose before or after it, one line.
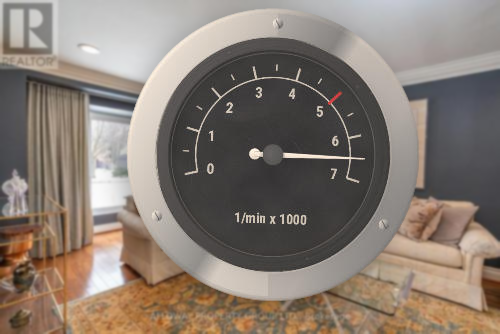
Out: {"value": 6500, "unit": "rpm"}
